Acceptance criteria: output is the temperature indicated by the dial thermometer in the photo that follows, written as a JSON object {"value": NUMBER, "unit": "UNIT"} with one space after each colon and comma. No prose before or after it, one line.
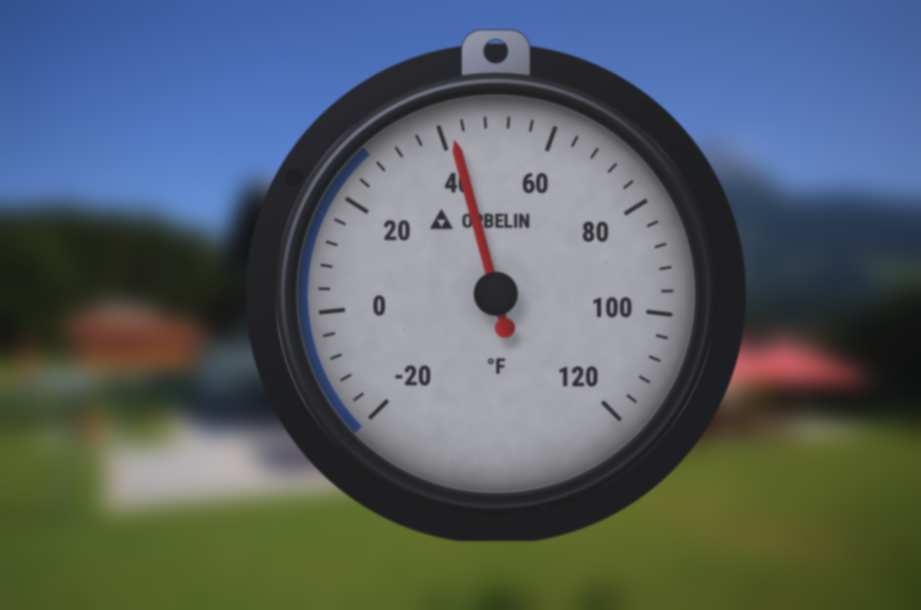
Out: {"value": 42, "unit": "°F"}
